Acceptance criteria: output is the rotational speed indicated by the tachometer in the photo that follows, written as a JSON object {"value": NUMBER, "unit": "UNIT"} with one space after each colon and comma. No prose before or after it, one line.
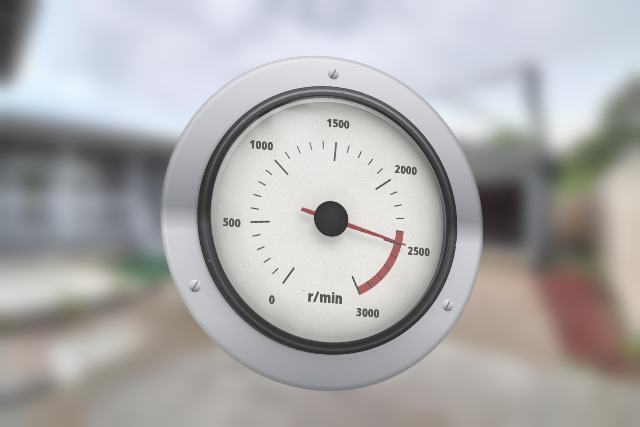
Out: {"value": 2500, "unit": "rpm"}
